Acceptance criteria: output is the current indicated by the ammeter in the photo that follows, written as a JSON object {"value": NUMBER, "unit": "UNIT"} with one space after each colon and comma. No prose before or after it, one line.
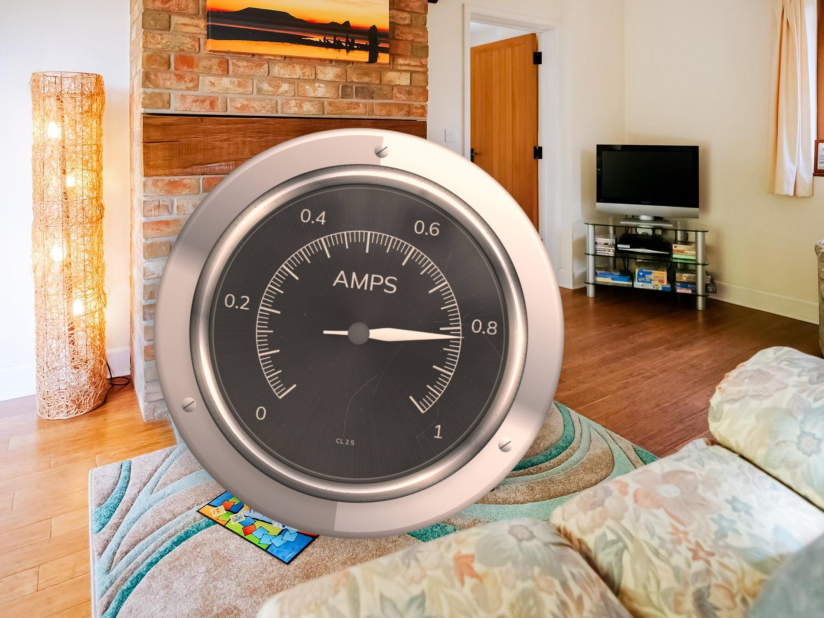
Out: {"value": 0.82, "unit": "A"}
